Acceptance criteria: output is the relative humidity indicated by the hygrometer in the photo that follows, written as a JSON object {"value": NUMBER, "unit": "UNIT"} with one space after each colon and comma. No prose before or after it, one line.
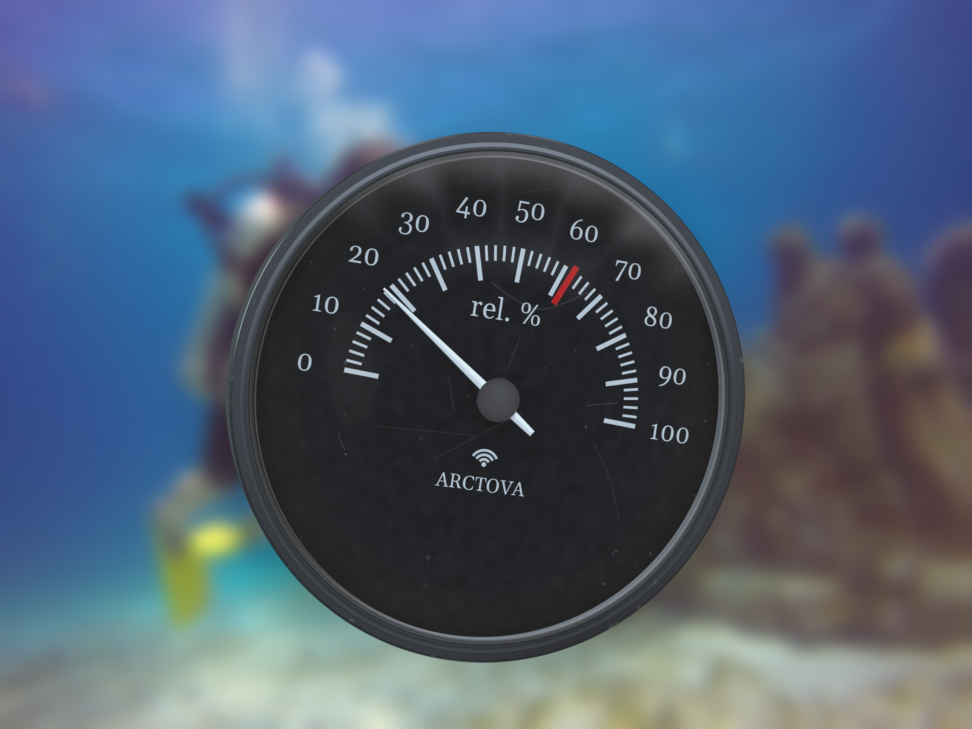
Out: {"value": 18, "unit": "%"}
